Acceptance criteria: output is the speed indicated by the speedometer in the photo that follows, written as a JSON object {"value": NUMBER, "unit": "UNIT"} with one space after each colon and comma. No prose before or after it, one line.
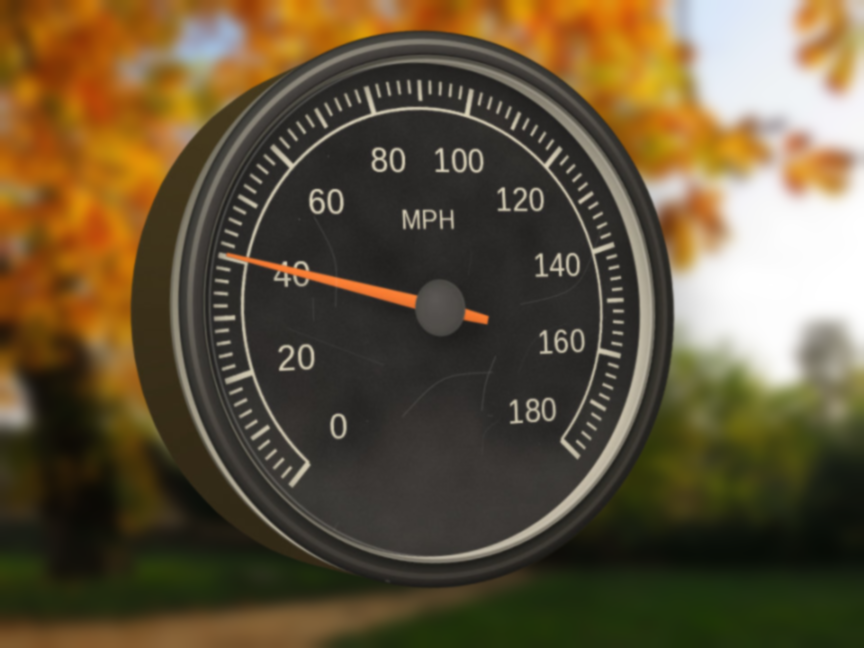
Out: {"value": 40, "unit": "mph"}
